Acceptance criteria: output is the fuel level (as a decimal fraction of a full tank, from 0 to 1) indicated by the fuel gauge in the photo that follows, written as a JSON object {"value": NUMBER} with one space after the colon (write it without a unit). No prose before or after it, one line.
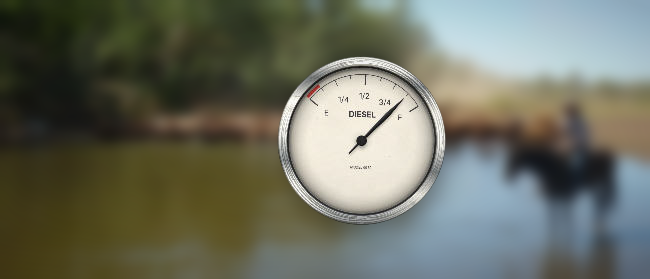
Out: {"value": 0.875}
